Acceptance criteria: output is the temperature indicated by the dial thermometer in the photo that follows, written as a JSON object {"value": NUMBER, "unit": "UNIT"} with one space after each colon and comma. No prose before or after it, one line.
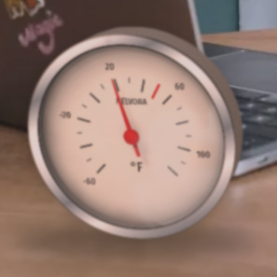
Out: {"value": 20, "unit": "°F"}
